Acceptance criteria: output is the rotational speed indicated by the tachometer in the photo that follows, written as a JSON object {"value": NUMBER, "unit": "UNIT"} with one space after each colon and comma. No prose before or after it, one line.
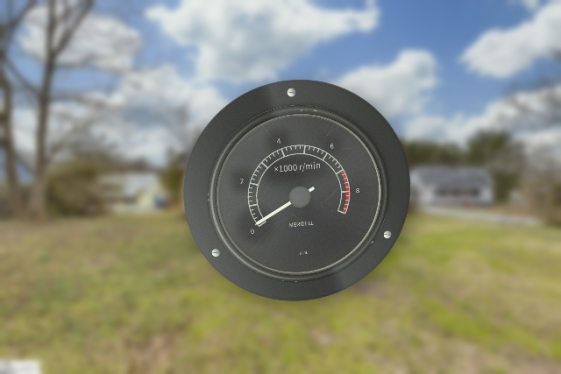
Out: {"value": 200, "unit": "rpm"}
